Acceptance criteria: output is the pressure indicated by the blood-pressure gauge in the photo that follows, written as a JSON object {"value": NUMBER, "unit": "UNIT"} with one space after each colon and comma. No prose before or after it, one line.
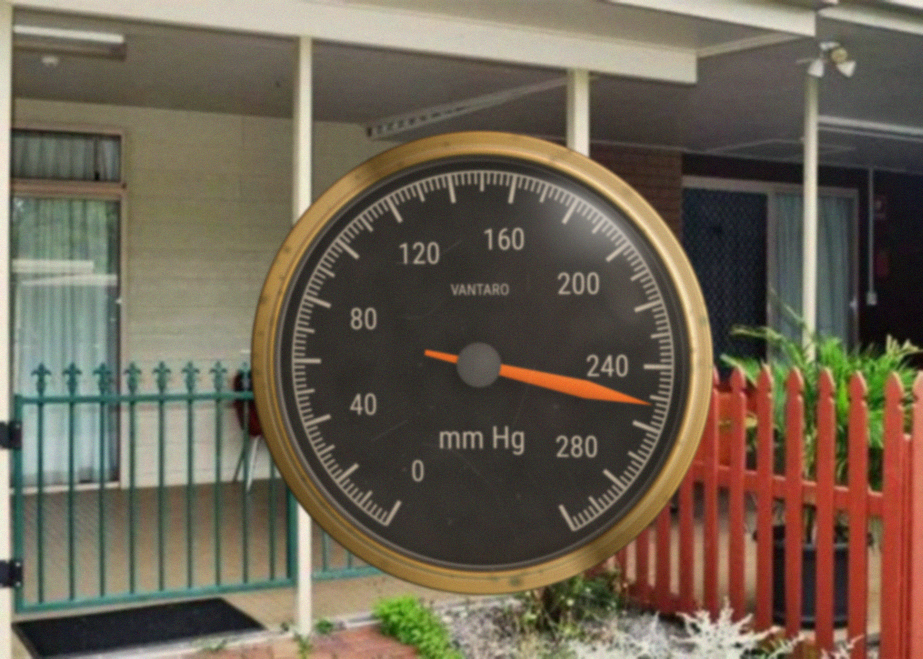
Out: {"value": 252, "unit": "mmHg"}
